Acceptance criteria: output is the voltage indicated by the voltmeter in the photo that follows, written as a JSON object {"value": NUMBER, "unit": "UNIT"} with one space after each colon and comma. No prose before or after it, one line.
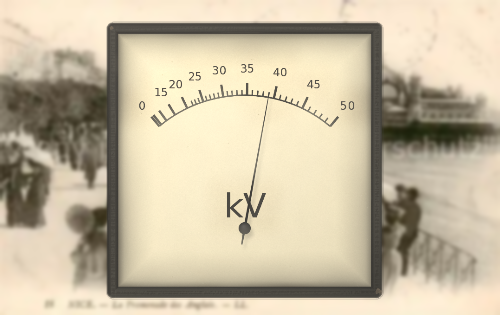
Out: {"value": 39, "unit": "kV"}
